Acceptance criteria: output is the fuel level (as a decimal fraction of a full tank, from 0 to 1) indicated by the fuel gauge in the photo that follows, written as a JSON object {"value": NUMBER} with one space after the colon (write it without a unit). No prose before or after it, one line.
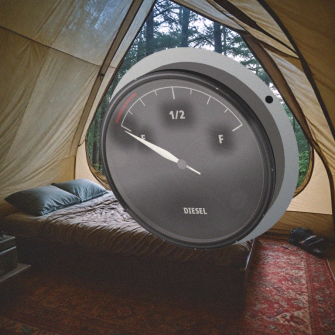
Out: {"value": 0}
